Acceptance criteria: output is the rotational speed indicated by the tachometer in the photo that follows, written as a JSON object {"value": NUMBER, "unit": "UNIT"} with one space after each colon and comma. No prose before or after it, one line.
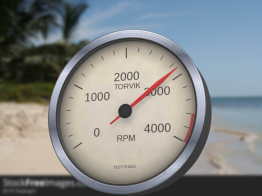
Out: {"value": 2900, "unit": "rpm"}
